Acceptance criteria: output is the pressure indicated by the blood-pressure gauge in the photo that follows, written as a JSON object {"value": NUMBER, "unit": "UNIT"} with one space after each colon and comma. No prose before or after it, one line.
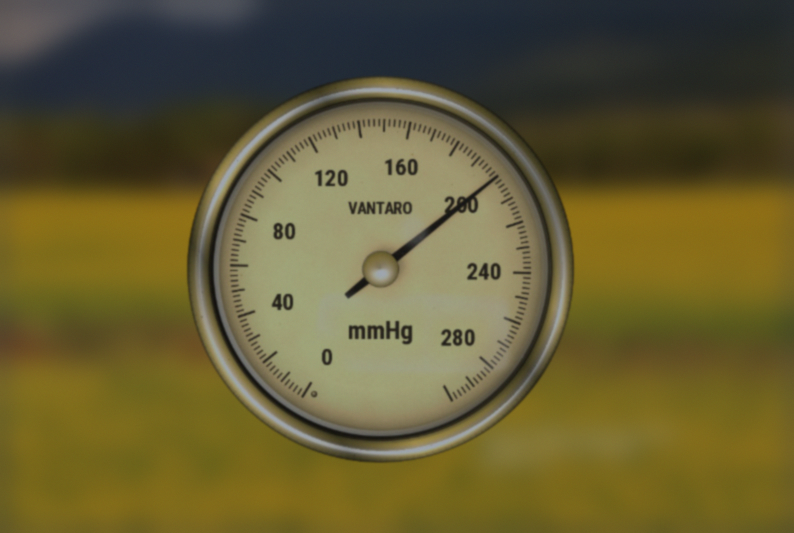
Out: {"value": 200, "unit": "mmHg"}
